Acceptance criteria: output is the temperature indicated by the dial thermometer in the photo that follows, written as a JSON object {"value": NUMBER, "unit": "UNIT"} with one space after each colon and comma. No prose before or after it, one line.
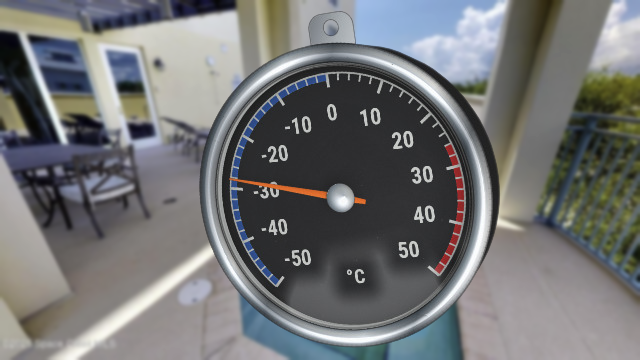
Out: {"value": -28, "unit": "°C"}
